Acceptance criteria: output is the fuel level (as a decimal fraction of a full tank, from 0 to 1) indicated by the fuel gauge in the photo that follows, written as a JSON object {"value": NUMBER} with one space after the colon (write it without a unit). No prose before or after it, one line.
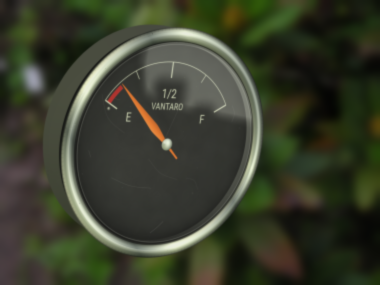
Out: {"value": 0.125}
